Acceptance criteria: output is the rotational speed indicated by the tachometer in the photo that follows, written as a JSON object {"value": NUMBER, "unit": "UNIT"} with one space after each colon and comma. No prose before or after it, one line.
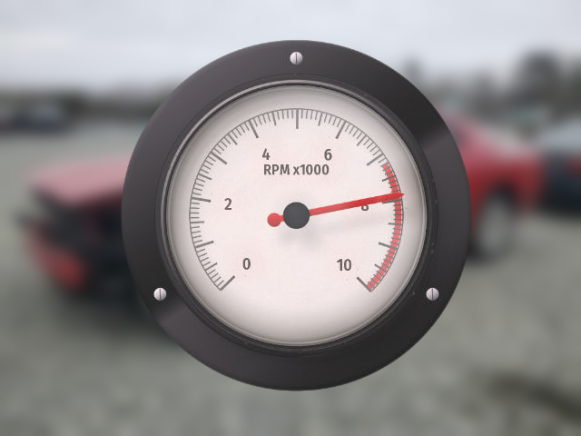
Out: {"value": 7900, "unit": "rpm"}
